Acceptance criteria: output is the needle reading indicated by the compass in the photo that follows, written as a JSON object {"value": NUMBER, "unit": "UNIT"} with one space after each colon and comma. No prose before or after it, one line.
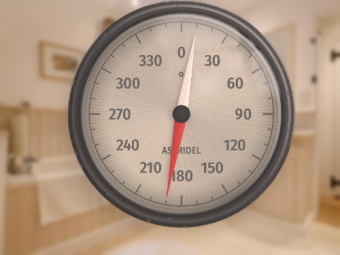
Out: {"value": 190, "unit": "°"}
